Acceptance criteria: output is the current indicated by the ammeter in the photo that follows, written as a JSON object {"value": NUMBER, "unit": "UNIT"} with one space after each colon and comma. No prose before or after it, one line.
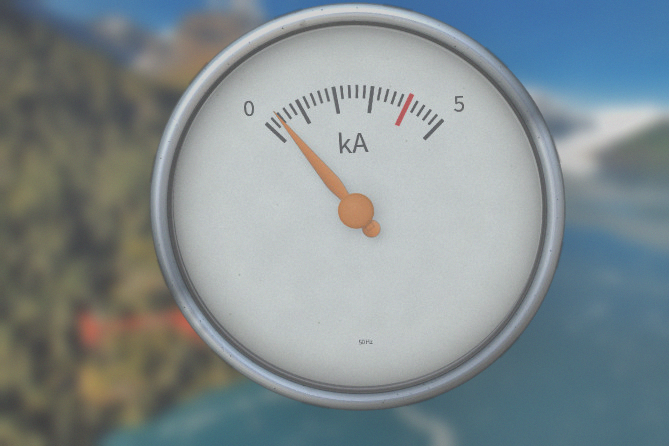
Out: {"value": 0.4, "unit": "kA"}
